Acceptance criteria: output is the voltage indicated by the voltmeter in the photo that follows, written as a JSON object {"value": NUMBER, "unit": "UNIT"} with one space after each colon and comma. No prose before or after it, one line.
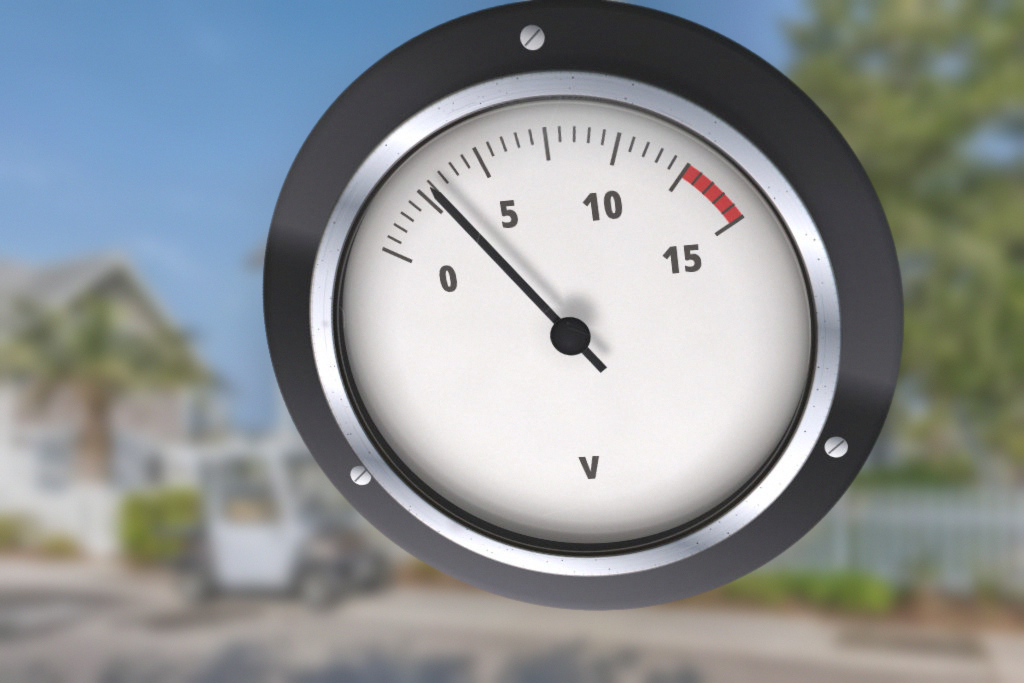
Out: {"value": 3, "unit": "V"}
